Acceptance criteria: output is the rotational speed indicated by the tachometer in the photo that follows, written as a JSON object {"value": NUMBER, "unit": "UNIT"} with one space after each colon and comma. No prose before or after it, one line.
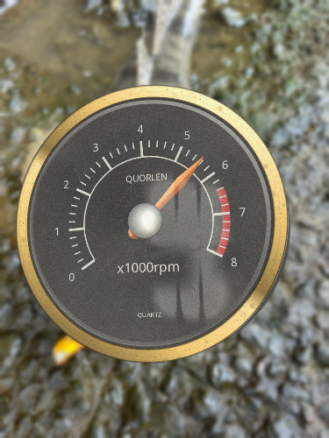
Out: {"value": 5600, "unit": "rpm"}
